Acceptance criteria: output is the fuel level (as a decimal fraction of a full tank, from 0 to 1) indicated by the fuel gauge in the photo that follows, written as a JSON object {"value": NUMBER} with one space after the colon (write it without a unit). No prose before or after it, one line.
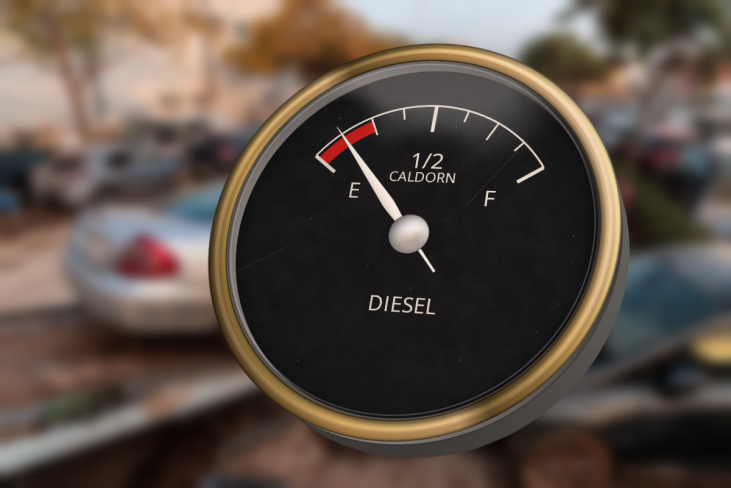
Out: {"value": 0.125}
